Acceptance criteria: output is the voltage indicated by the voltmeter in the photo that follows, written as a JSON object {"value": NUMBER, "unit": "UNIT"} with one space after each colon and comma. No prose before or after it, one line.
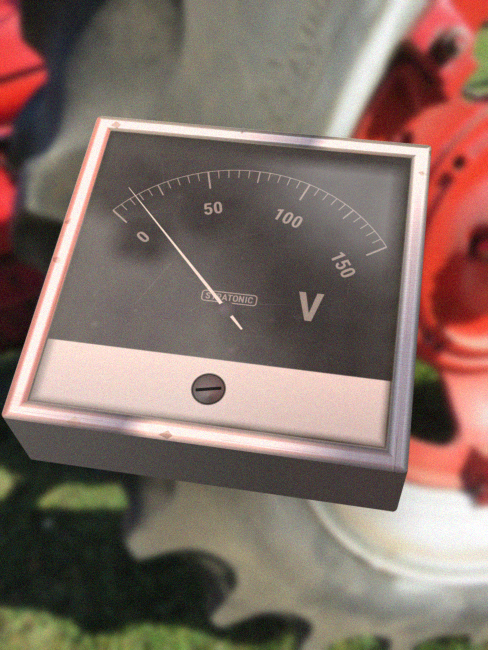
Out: {"value": 12.5, "unit": "V"}
